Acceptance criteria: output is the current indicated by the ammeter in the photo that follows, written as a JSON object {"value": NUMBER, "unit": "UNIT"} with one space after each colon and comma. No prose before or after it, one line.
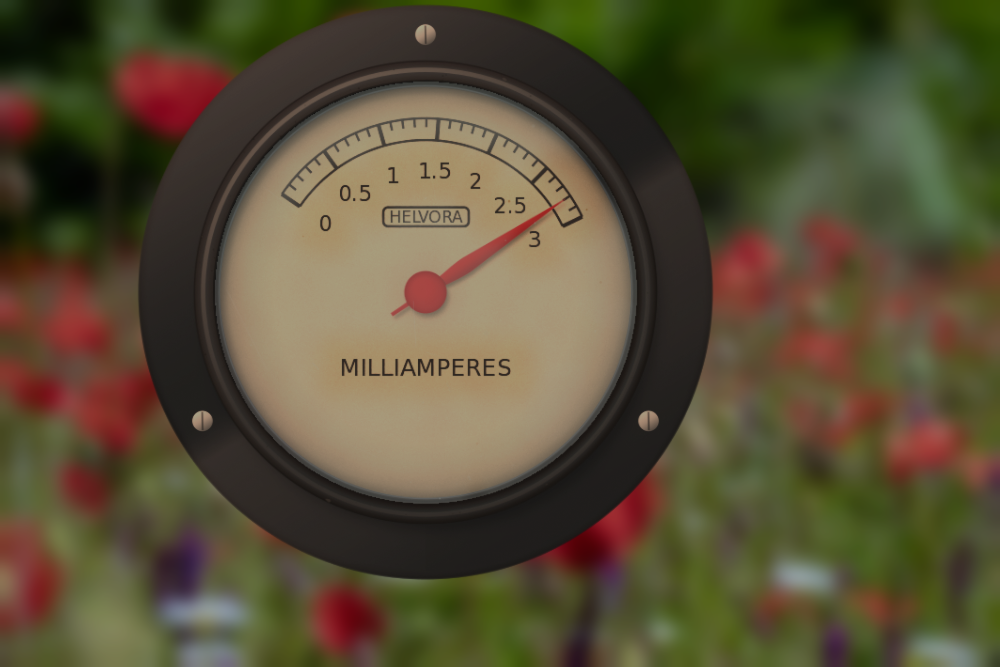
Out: {"value": 2.8, "unit": "mA"}
